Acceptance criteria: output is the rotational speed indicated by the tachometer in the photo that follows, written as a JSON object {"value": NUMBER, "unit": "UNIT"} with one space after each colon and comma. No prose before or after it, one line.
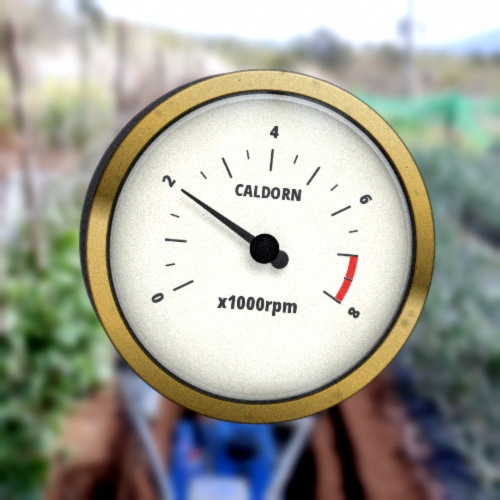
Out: {"value": 2000, "unit": "rpm"}
